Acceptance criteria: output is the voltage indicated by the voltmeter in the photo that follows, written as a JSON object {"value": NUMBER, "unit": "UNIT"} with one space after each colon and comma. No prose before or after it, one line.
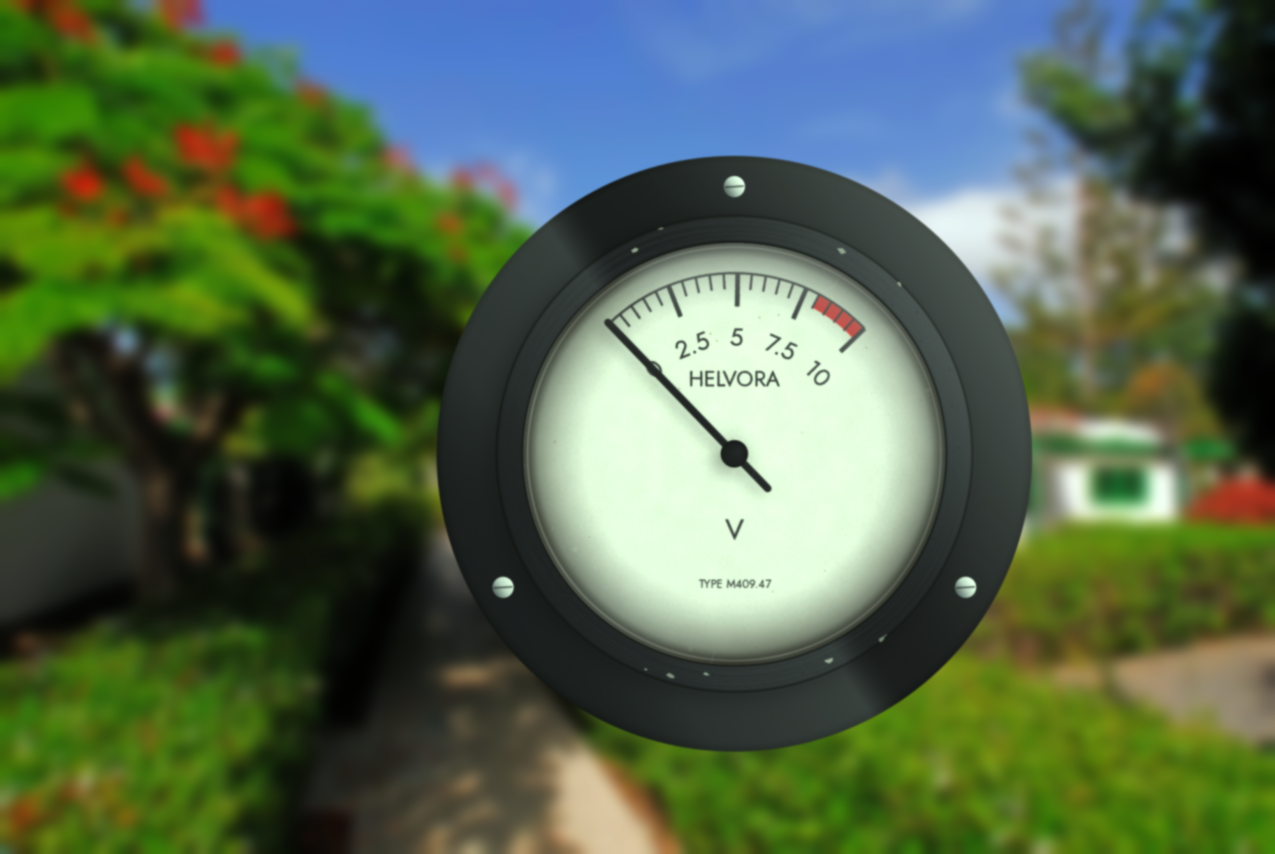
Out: {"value": 0, "unit": "V"}
